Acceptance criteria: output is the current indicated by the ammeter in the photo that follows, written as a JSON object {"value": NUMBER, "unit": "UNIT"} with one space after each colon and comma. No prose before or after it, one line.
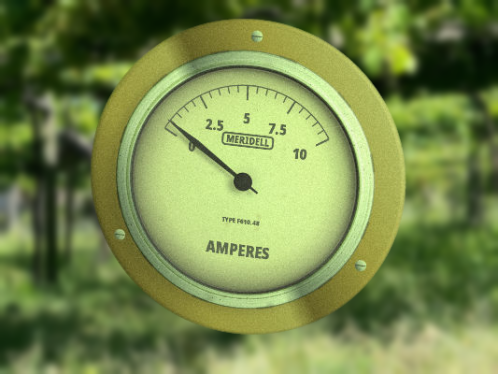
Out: {"value": 0.5, "unit": "A"}
